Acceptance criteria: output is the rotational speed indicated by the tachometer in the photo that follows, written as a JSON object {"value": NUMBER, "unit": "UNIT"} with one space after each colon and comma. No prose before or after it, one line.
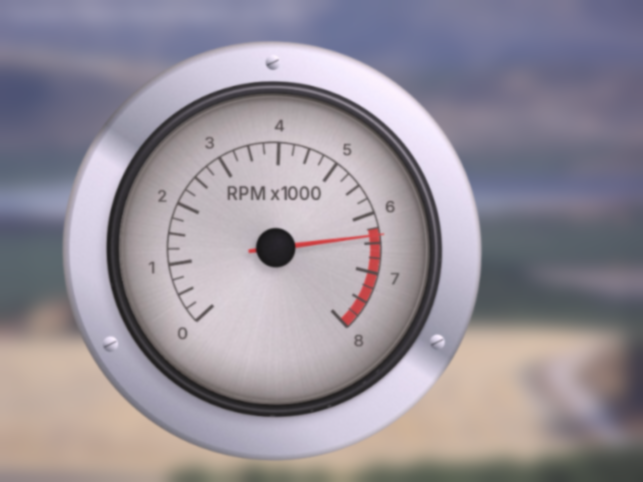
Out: {"value": 6375, "unit": "rpm"}
